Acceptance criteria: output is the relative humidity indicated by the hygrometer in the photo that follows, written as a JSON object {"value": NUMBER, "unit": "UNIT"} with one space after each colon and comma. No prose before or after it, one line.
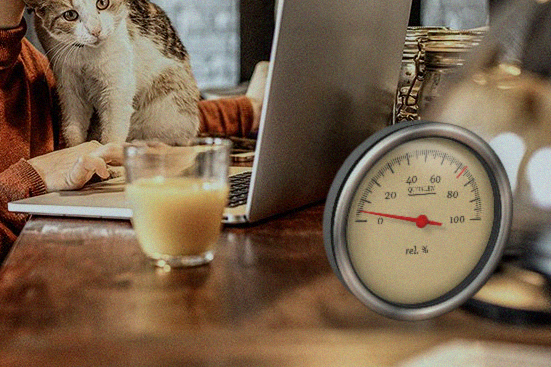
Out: {"value": 5, "unit": "%"}
